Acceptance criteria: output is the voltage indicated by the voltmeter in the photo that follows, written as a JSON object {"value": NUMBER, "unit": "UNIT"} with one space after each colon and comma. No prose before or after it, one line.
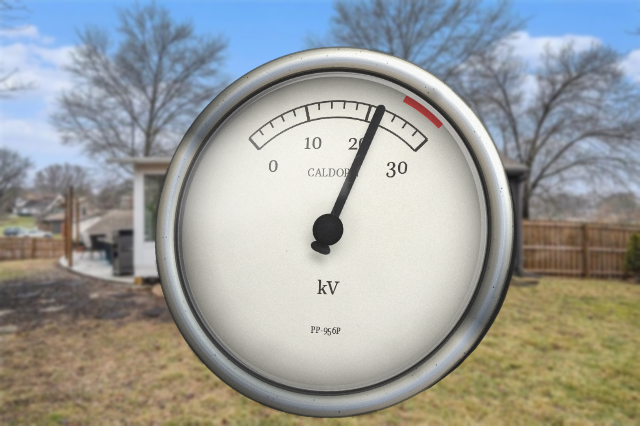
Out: {"value": 22, "unit": "kV"}
